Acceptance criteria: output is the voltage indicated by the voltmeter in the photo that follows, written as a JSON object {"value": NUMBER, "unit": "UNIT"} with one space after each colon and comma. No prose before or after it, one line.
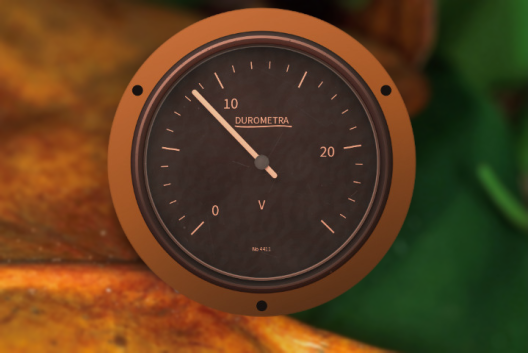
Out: {"value": 8.5, "unit": "V"}
